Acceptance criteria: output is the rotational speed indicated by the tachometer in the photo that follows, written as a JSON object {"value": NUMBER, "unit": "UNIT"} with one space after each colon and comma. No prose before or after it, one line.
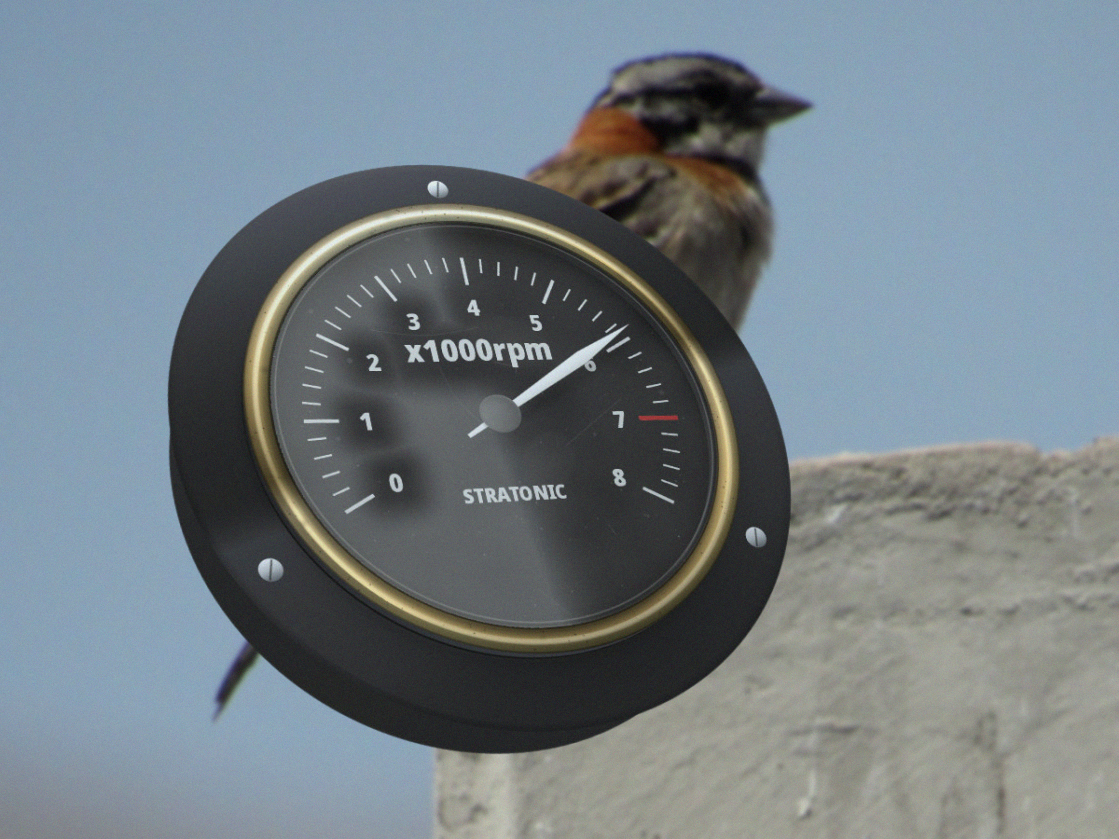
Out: {"value": 5900, "unit": "rpm"}
